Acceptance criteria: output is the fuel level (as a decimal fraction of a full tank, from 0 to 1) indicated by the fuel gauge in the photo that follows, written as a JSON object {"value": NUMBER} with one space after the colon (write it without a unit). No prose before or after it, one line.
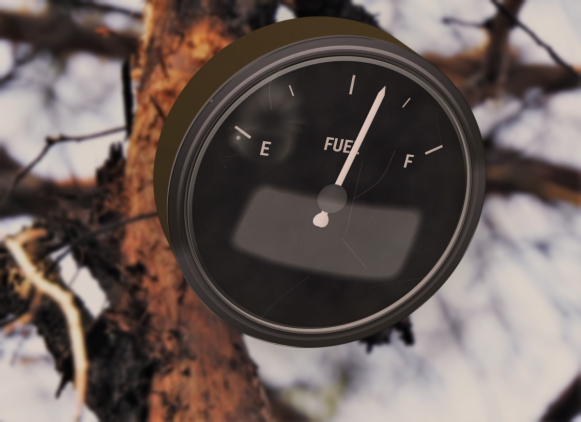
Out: {"value": 0.625}
